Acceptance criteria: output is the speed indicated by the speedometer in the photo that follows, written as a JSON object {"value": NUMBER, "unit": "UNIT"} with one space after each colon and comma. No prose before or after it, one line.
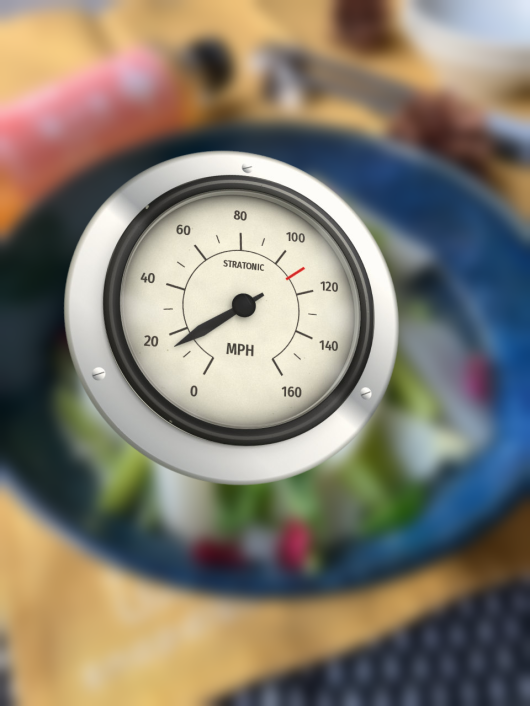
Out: {"value": 15, "unit": "mph"}
